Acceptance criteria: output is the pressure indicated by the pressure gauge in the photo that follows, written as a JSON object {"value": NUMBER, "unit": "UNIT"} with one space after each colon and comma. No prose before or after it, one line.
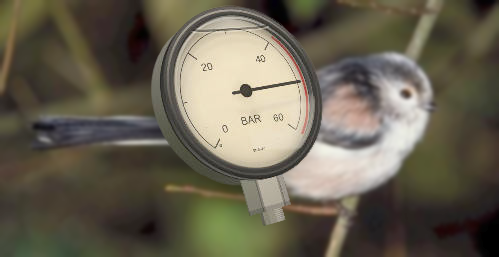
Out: {"value": 50, "unit": "bar"}
